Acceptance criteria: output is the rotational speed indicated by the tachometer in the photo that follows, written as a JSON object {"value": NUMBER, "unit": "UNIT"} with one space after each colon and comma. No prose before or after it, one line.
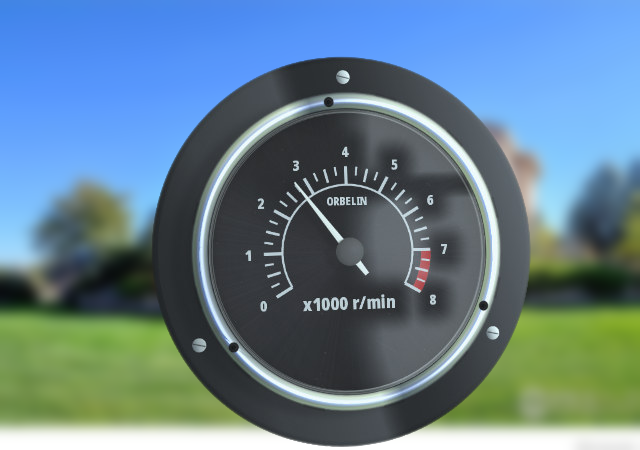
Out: {"value": 2750, "unit": "rpm"}
